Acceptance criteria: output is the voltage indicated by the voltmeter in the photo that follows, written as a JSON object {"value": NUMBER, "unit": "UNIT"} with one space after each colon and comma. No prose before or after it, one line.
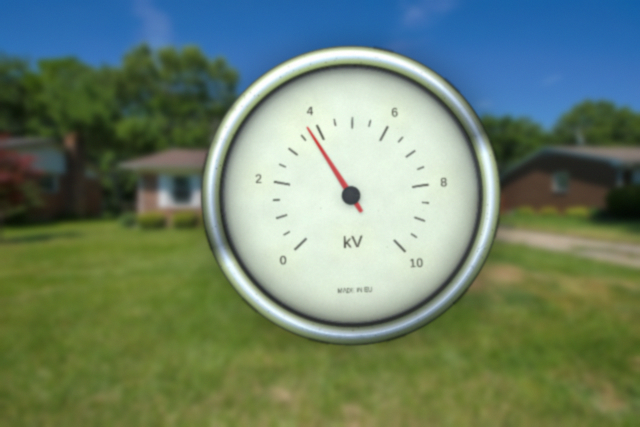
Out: {"value": 3.75, "unit": "kV"}
